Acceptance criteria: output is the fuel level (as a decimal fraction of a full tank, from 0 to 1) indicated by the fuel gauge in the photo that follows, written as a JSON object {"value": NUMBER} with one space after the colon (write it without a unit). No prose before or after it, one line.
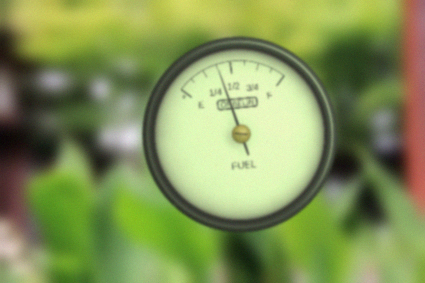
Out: {"value": 0.375}
